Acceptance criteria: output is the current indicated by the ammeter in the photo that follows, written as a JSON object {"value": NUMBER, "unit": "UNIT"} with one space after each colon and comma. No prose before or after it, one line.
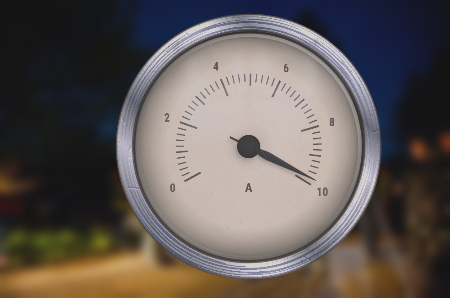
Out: {"value": 9.8, "unit": "A"}
